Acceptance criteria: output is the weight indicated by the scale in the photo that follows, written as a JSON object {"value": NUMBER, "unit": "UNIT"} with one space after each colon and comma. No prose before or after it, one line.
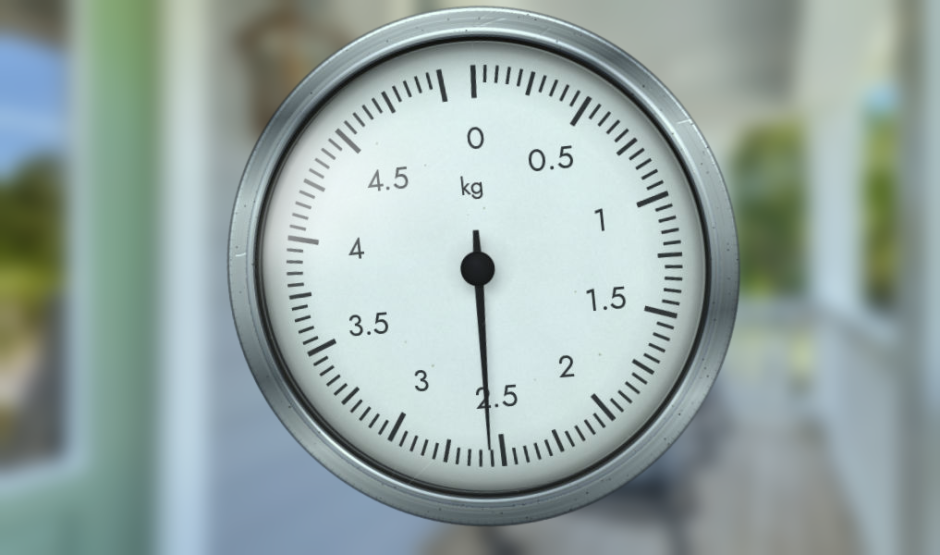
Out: {"value": 2.55, "unit": "kg"}
